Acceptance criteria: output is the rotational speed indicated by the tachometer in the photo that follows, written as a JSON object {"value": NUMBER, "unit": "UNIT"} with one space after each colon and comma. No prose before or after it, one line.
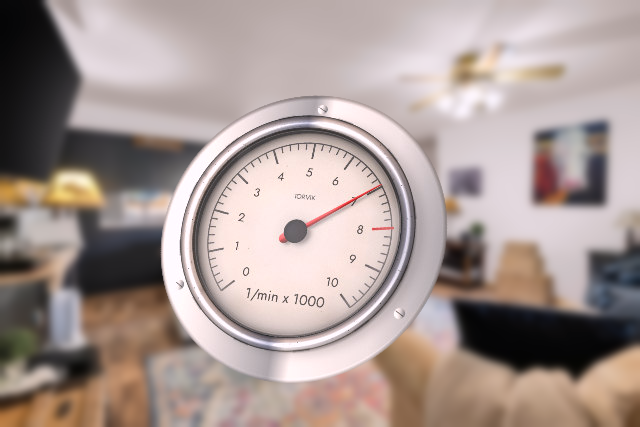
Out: {"value": 7000, "unit": "rpm"}
